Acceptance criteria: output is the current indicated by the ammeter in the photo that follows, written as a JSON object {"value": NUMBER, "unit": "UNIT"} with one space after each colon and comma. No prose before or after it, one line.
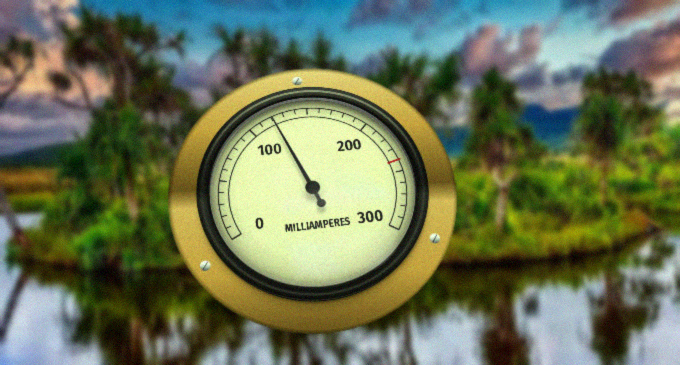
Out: {"value": 120, "unit": "mA"}
